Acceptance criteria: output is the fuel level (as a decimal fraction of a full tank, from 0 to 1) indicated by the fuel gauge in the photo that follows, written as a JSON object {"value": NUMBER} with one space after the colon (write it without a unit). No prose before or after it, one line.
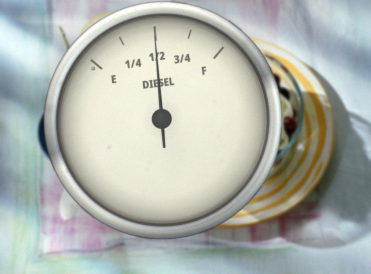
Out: {"value": 0.5}
